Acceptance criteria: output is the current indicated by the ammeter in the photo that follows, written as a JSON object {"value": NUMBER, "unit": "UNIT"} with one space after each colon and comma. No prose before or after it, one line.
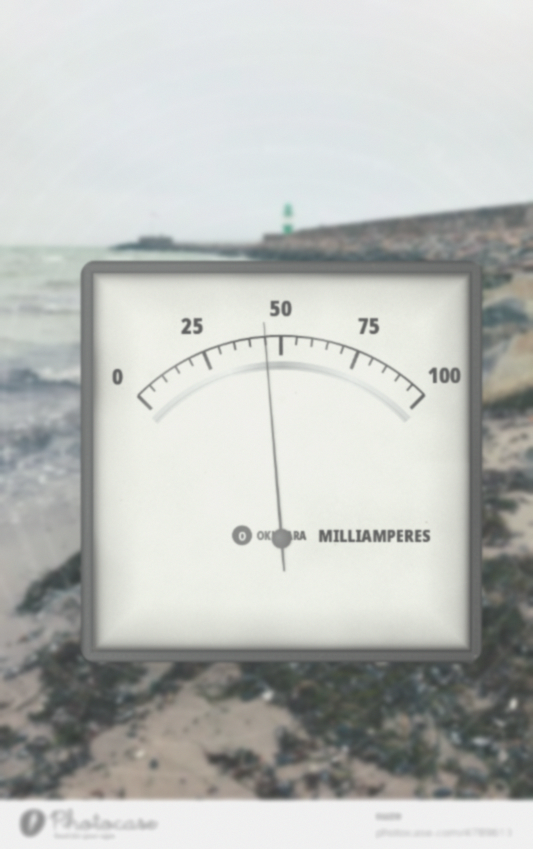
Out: {"value": 45, "unit": "mA"}
